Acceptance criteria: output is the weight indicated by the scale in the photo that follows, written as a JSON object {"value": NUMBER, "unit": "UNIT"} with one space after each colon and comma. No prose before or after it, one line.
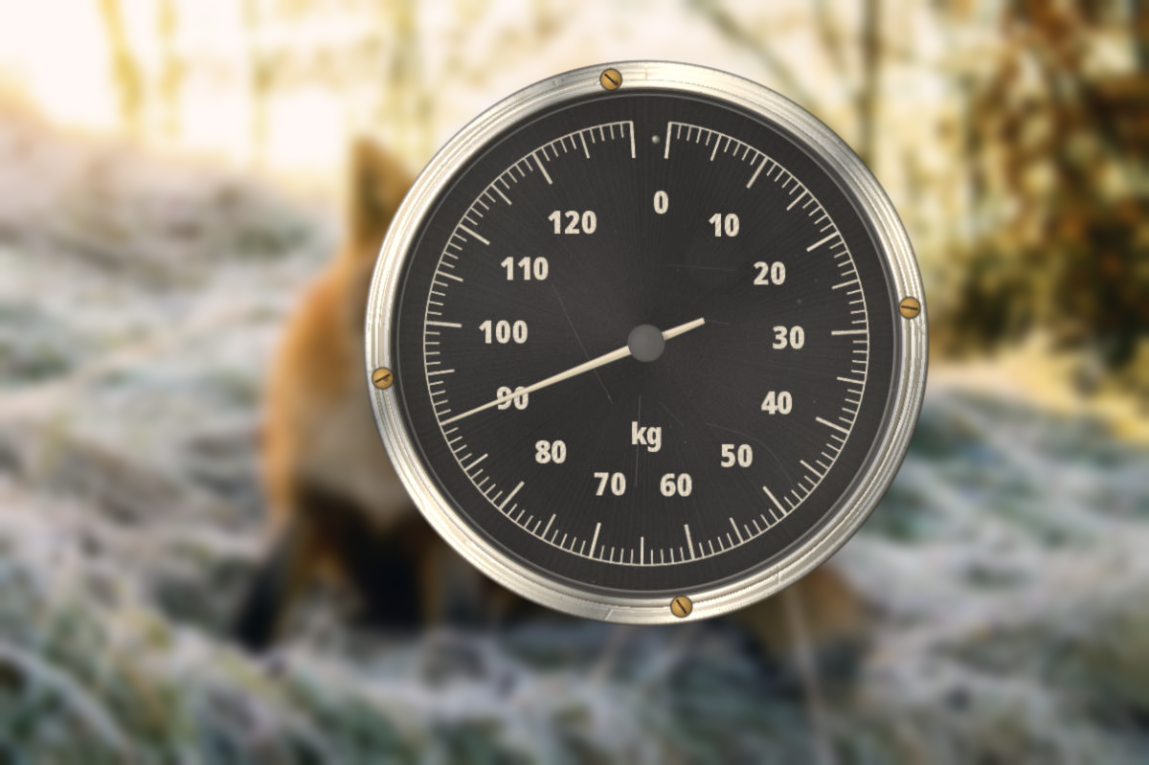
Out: {"value": 90, "unit": "kg"}
